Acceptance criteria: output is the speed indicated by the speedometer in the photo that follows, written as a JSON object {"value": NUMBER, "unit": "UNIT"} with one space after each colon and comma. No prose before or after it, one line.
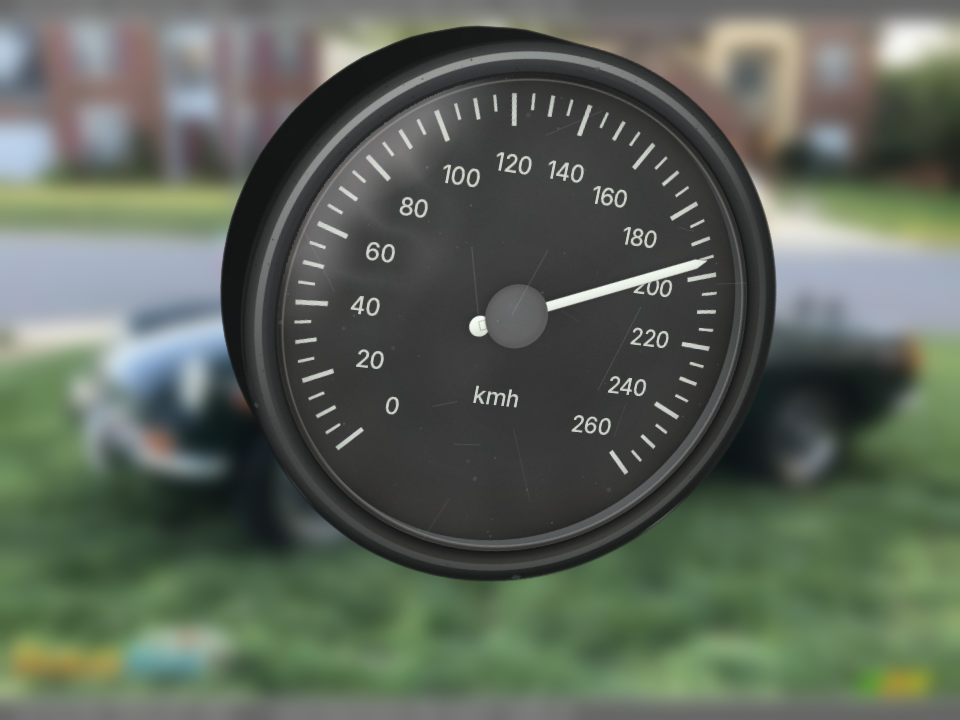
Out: {"value": 195, "unit": "km/h"}
